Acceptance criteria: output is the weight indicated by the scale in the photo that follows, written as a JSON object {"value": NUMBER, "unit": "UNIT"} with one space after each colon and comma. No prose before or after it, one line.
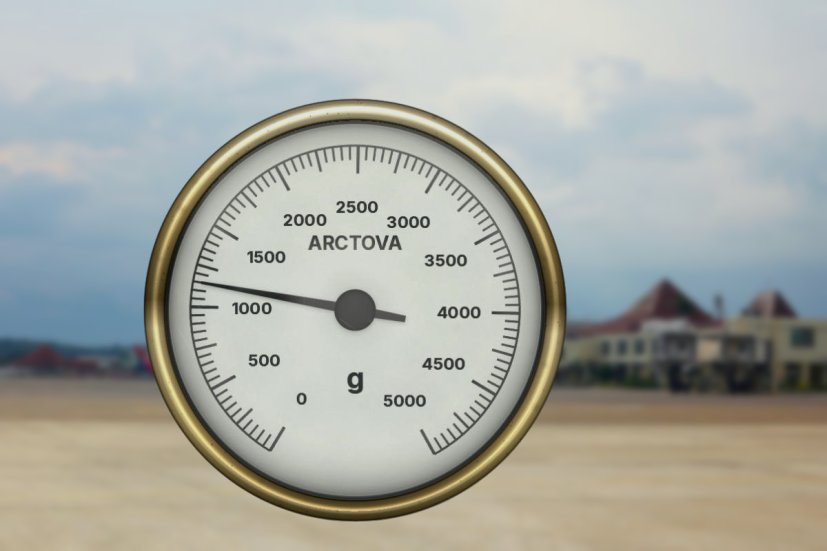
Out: {"value": 1150, "unit": "g"}
